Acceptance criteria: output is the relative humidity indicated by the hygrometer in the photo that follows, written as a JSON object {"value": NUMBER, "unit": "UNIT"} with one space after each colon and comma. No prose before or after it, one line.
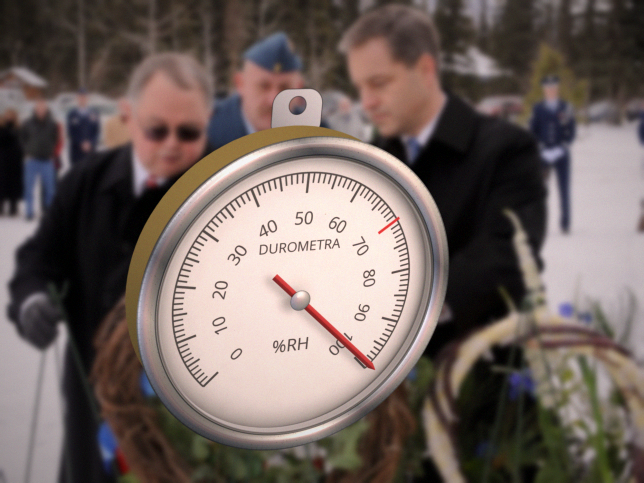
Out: {"value": 99, "unit": "%"}
